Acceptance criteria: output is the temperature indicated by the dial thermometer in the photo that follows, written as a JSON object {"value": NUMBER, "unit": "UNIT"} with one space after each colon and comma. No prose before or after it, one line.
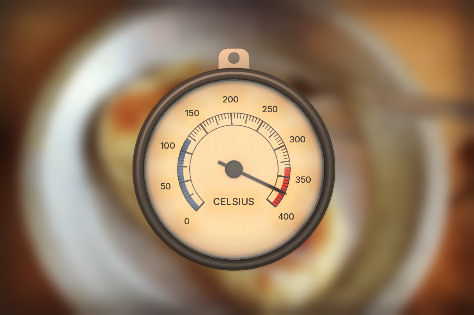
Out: {"value": 375, "unit": "°C"}
